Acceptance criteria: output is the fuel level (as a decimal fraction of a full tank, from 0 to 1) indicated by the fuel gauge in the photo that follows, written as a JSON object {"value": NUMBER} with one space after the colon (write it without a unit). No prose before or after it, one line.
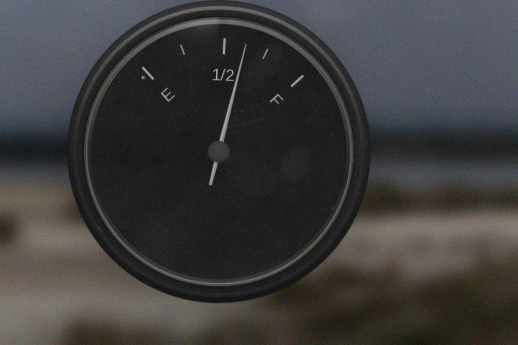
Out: {"value": 0.625}
